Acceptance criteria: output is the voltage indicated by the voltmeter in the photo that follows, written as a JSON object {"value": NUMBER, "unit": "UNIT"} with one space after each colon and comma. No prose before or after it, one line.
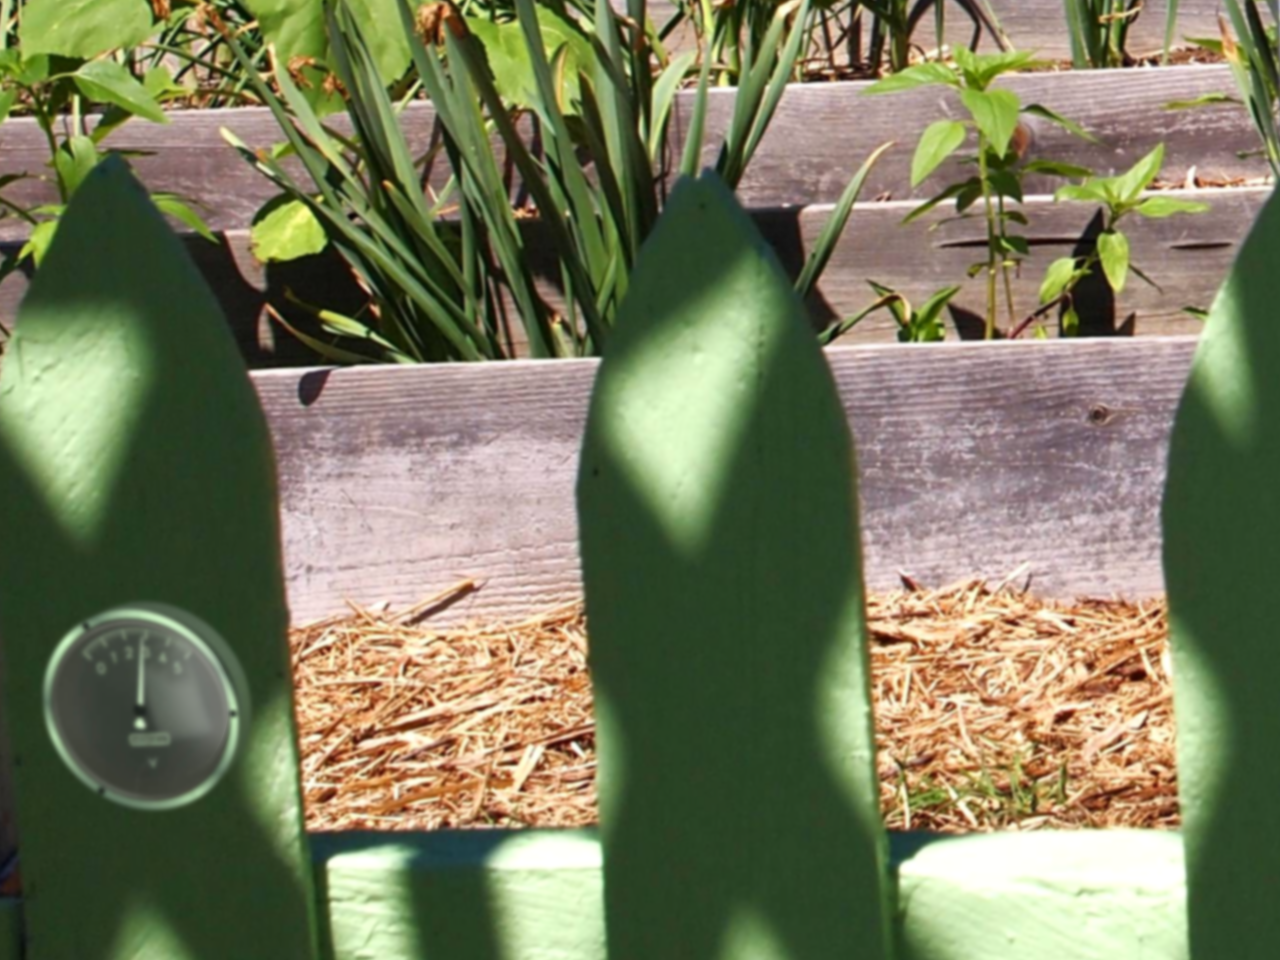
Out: {"value": 3, "unit": "V"}
